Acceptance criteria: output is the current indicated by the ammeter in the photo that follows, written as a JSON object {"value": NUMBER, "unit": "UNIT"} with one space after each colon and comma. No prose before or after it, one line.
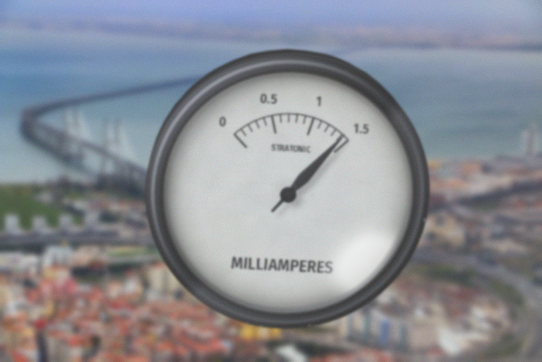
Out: {"value": 1.4, "unit": "mA"}
